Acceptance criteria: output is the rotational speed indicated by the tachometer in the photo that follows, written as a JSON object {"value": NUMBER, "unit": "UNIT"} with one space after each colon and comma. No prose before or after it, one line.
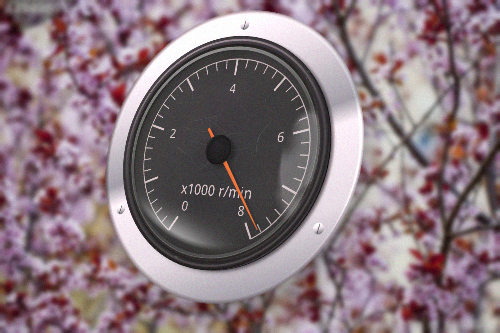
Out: {"value": 7800, "unit": "rpm"}
